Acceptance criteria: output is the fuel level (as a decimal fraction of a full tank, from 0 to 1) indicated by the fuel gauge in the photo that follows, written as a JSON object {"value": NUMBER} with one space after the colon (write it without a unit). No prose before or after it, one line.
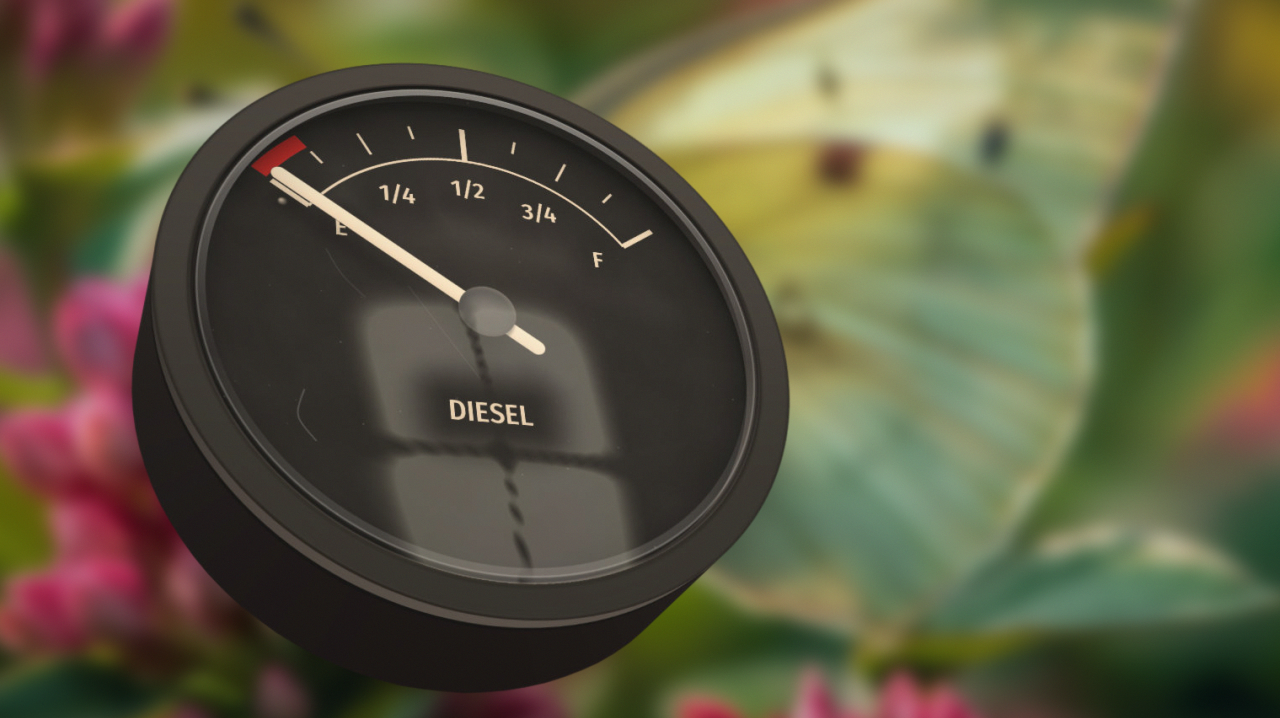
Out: {"value": 0}
